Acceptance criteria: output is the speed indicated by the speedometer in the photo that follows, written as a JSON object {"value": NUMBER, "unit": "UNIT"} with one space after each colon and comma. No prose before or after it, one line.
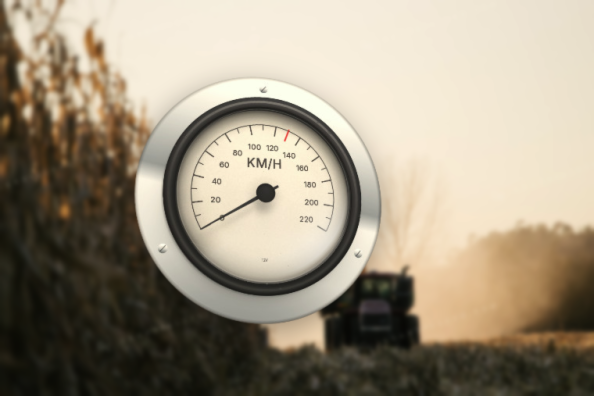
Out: {"value": 0, "unit": "km/h"}
